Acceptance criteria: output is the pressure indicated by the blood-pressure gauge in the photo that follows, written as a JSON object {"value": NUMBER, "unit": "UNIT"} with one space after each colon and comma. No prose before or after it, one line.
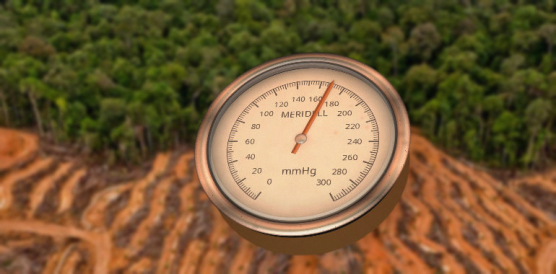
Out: {"value": 170, "unit": "mmHg"}
